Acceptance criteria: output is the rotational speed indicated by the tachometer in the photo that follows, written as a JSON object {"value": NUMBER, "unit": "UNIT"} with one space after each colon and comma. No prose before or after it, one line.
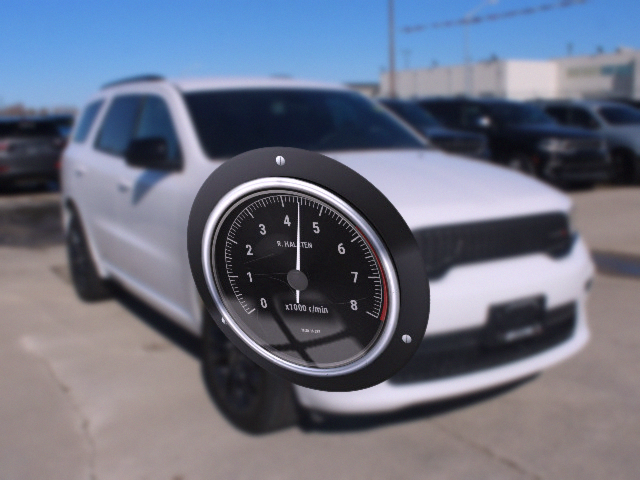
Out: {"value": 4500, "unit": "rpm"}
